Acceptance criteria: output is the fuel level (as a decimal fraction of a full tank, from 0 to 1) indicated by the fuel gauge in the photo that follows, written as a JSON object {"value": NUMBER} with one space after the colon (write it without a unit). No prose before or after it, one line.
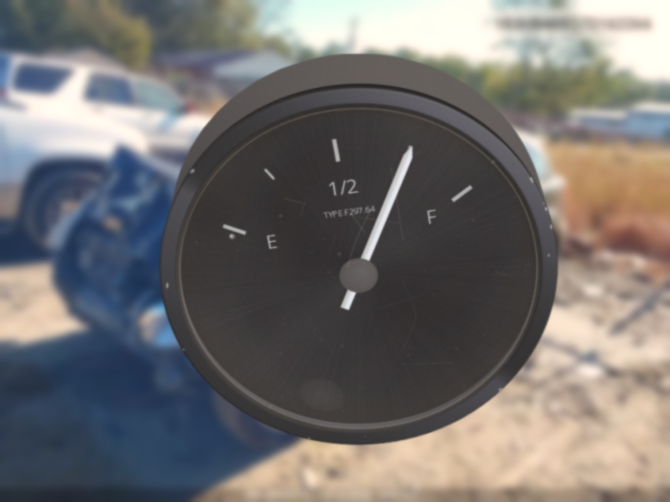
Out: {"value": 0.75}
